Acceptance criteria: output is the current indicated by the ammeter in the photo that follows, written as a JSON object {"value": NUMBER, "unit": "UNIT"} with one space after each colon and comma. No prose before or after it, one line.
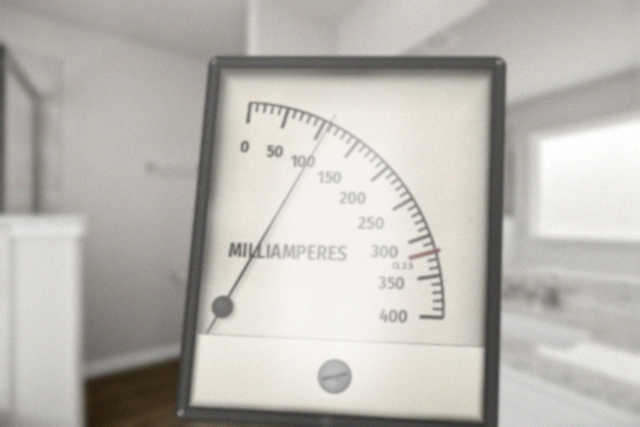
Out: {"value": 110, "unit": "mA"}
